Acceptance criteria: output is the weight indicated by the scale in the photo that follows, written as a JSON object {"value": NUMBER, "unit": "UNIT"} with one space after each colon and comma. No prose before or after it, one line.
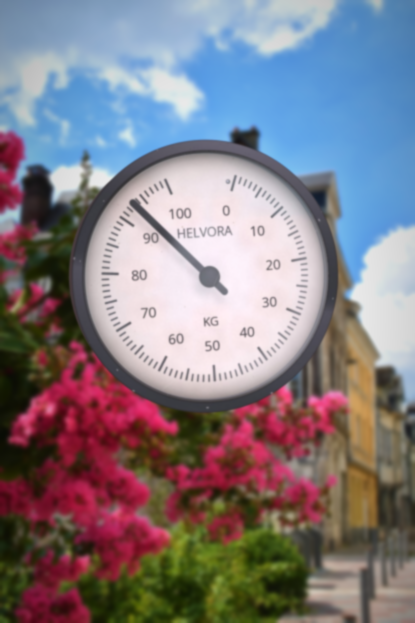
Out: {"value": 93, "unit": "kg"}
